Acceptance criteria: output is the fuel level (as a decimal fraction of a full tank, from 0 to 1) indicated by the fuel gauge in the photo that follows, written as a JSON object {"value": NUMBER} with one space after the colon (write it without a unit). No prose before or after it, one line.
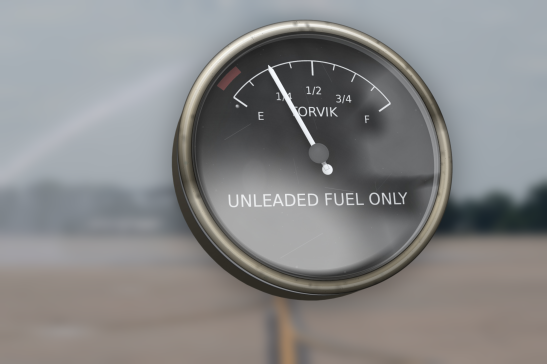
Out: {"value": 0.25}
